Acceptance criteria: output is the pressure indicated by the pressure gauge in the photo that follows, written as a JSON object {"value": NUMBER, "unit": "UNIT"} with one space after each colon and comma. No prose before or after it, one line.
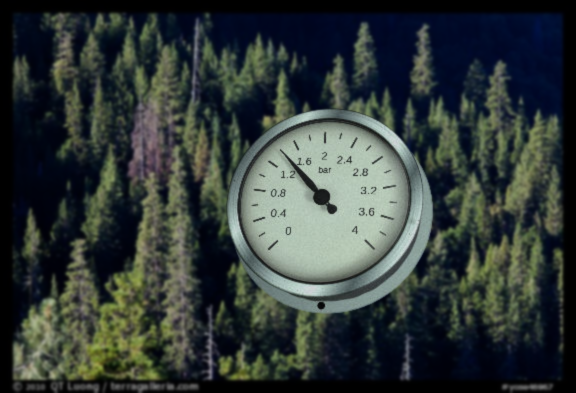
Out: {"value": 1.4, "unit": "bar"}
